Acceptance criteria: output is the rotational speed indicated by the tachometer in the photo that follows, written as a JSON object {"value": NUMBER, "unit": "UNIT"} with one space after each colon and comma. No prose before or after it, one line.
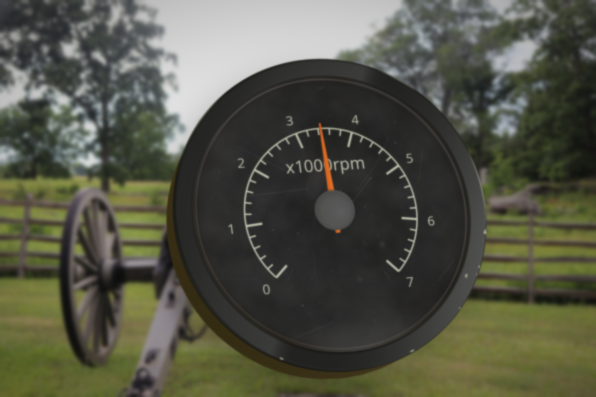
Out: {"value": 3400, "unit": "rpm"}
